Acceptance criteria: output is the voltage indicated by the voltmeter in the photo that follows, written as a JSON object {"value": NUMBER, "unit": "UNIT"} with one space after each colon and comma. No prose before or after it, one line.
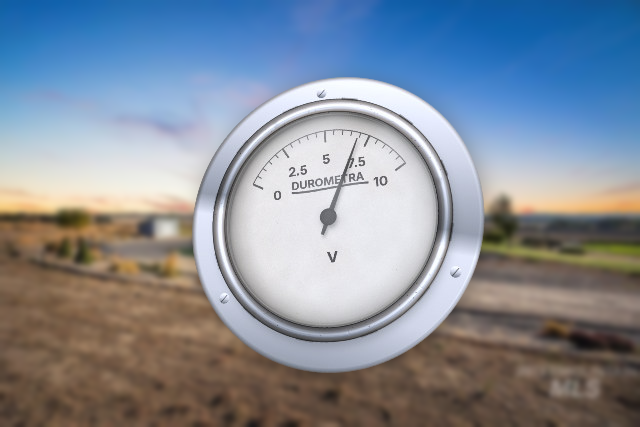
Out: {"value": 7, "unit": "V"}
